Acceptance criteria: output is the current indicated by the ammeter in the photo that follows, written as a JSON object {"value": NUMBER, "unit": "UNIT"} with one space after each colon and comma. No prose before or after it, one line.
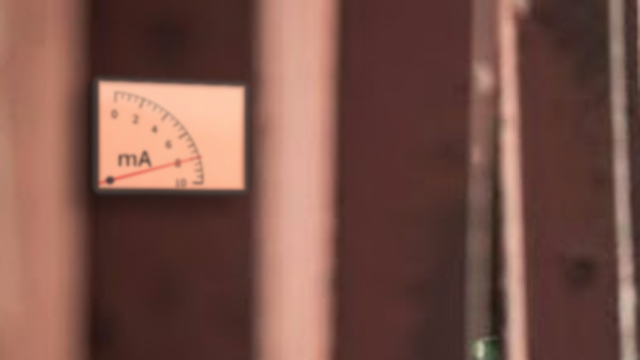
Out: {"value": 8, "unit": "mA"}
